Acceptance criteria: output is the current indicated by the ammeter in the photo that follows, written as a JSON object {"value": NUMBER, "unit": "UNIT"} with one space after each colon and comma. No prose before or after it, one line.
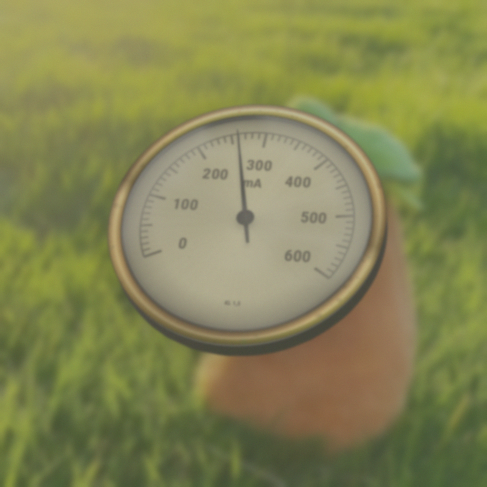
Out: {"value": 260, "unit": "mA"}
